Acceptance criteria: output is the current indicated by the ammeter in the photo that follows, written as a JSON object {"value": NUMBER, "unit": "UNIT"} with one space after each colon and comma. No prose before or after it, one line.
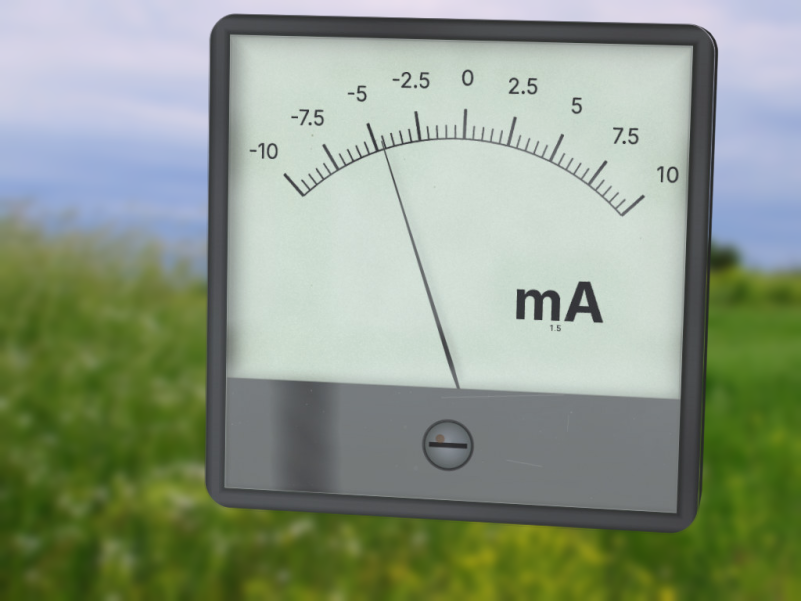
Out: {"value": -4.5, "unit": "mA"}
